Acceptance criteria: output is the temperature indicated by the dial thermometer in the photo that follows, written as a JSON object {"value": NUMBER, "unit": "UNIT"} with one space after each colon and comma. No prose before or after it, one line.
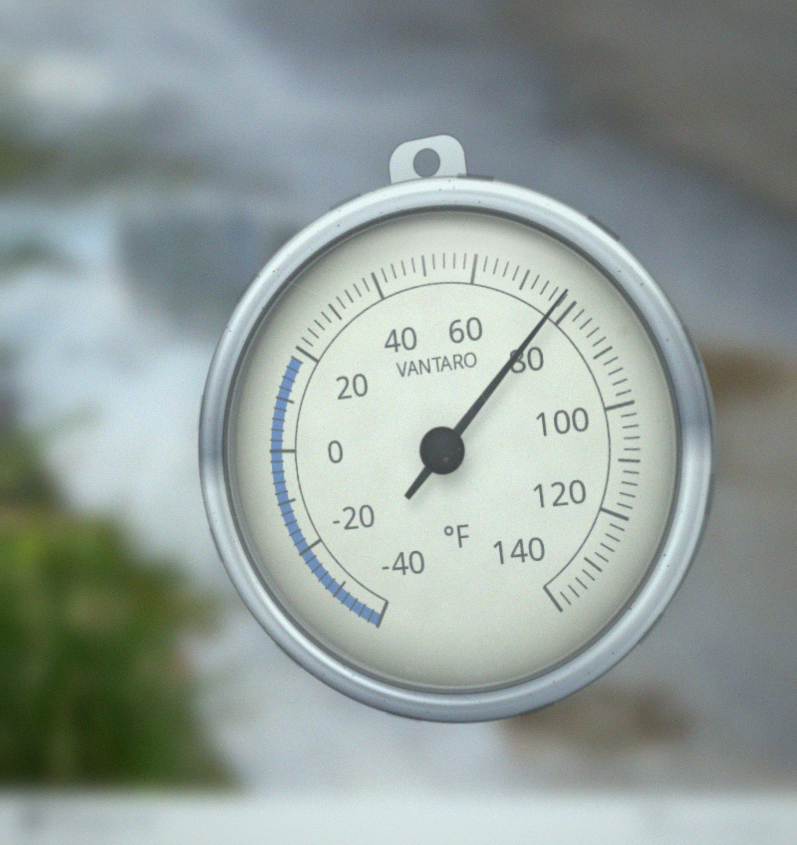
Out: {"value": 78, "unit": "°F"}
